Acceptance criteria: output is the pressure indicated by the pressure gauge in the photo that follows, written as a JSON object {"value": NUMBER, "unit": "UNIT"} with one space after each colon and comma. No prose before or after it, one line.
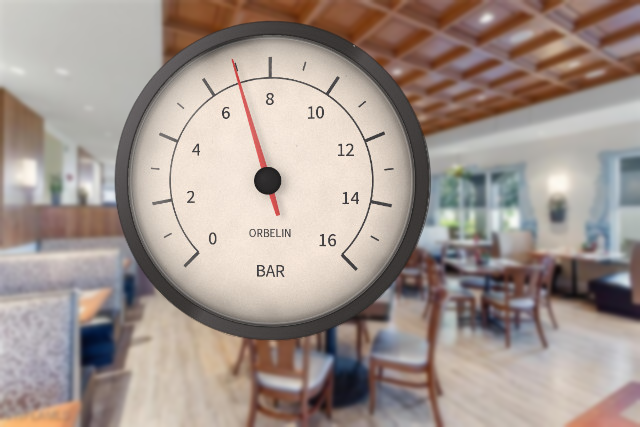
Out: {"value": 7, "unit": "bar"}
